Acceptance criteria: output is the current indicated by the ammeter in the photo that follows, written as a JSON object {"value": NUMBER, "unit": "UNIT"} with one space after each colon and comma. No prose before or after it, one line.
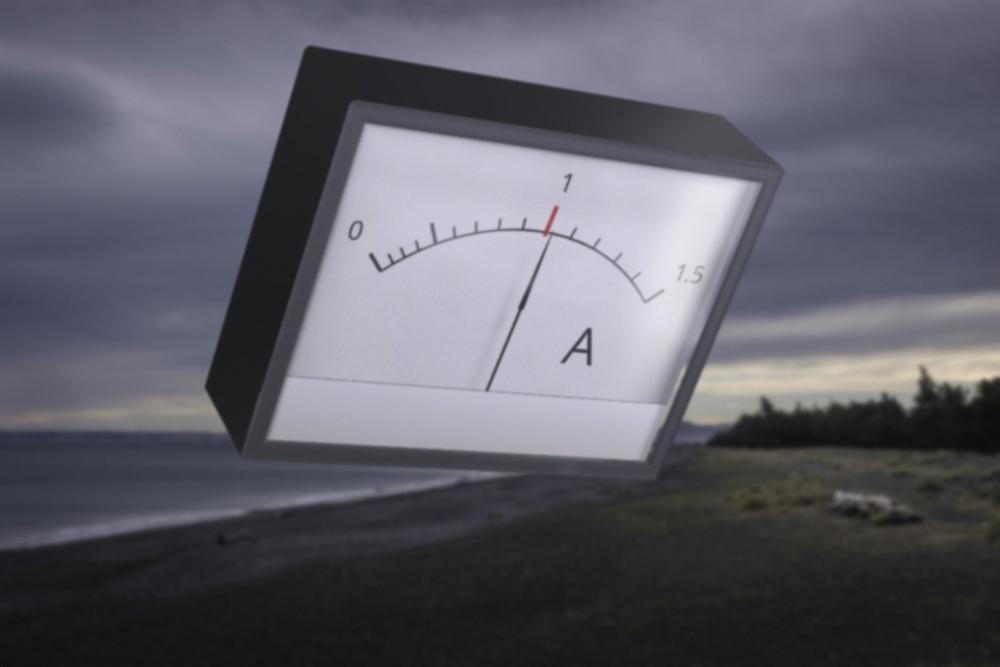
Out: {"value": 1, "unit": "A"}
